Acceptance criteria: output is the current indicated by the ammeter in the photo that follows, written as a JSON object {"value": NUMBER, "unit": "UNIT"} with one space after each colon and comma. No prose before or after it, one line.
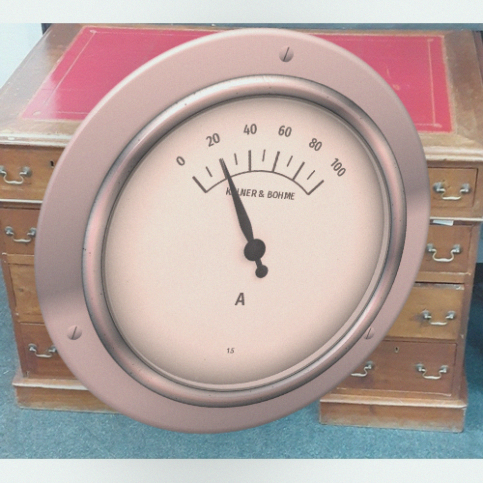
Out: {"value": 20, "unit": "A"}
